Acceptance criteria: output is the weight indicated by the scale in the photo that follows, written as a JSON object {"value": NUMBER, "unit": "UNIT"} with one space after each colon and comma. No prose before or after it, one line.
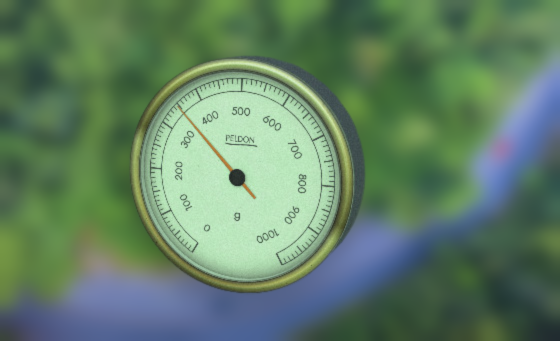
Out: {"value": 350, "unit": "g"}
